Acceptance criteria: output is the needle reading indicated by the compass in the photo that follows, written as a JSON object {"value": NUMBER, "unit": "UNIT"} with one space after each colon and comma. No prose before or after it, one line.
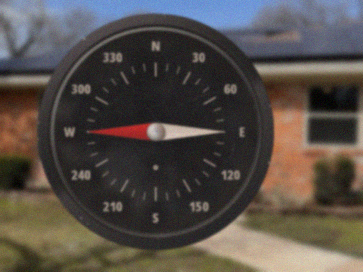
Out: {"value": 270, "unit": "°"}
